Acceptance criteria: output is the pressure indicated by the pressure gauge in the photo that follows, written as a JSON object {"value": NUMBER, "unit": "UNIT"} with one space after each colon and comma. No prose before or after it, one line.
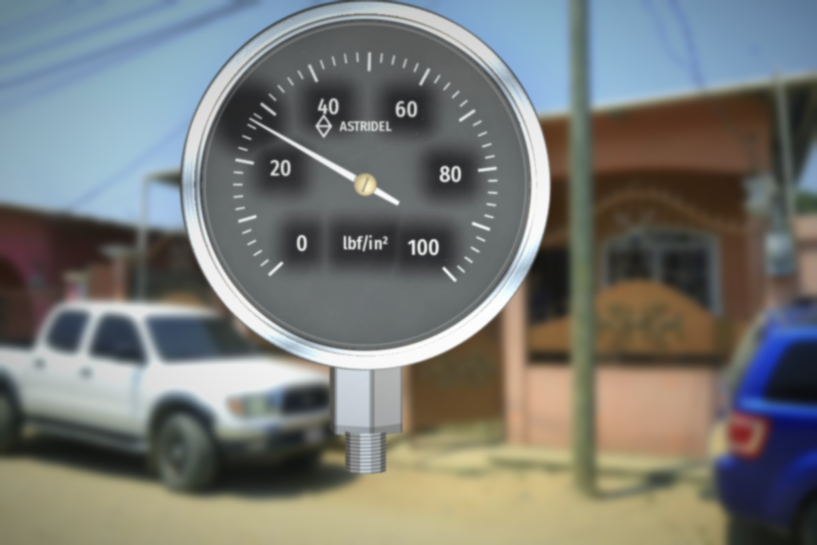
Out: {"value": 27, "unit": "psi"}
